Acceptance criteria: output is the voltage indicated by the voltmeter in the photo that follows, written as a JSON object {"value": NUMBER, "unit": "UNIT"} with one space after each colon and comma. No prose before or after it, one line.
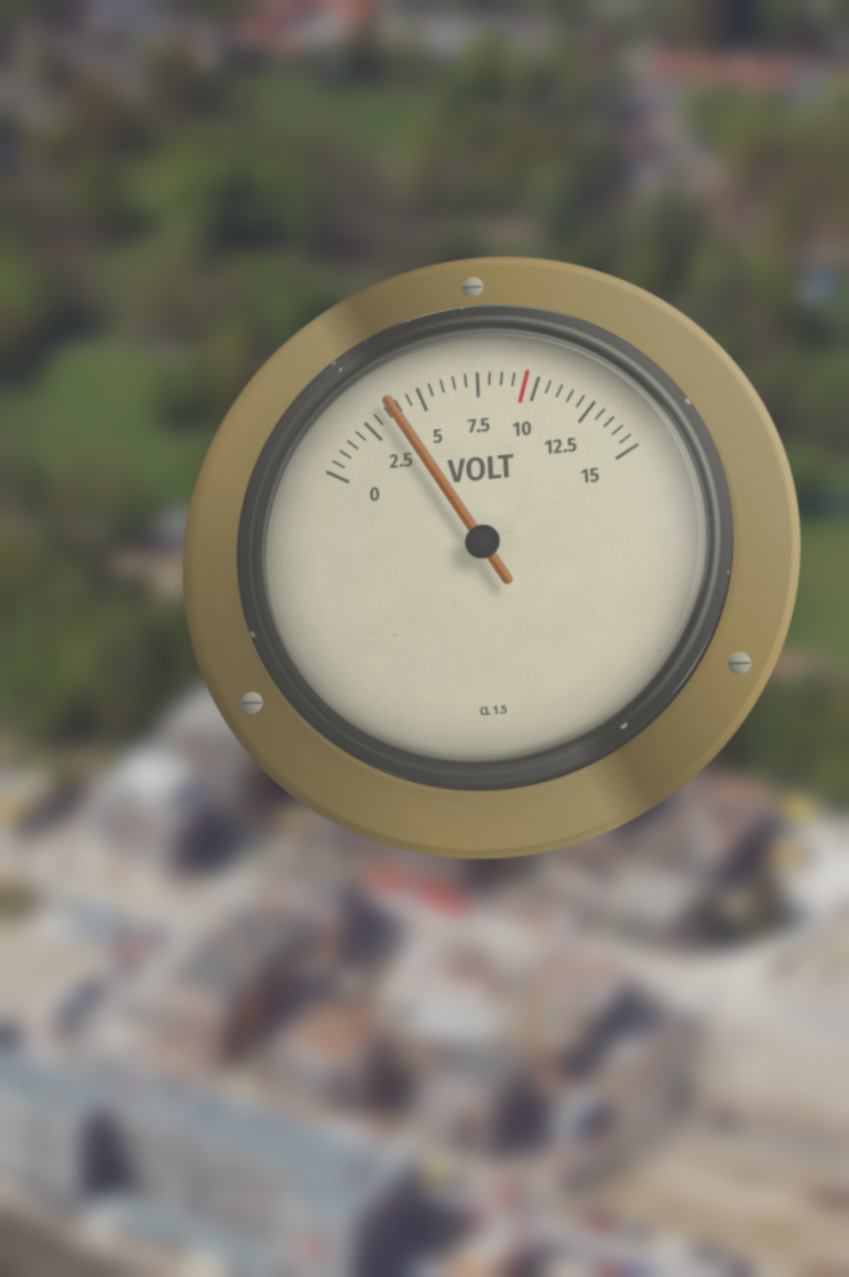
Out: {"value": 3.75, "unit": "V"}
